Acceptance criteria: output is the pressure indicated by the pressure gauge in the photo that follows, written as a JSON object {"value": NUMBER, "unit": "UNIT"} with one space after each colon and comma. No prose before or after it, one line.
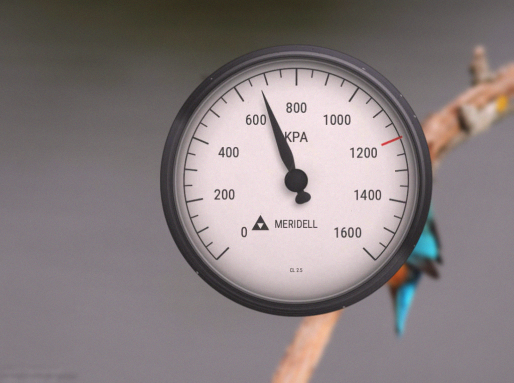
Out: {"value": 675, "unit": "kPa"}
